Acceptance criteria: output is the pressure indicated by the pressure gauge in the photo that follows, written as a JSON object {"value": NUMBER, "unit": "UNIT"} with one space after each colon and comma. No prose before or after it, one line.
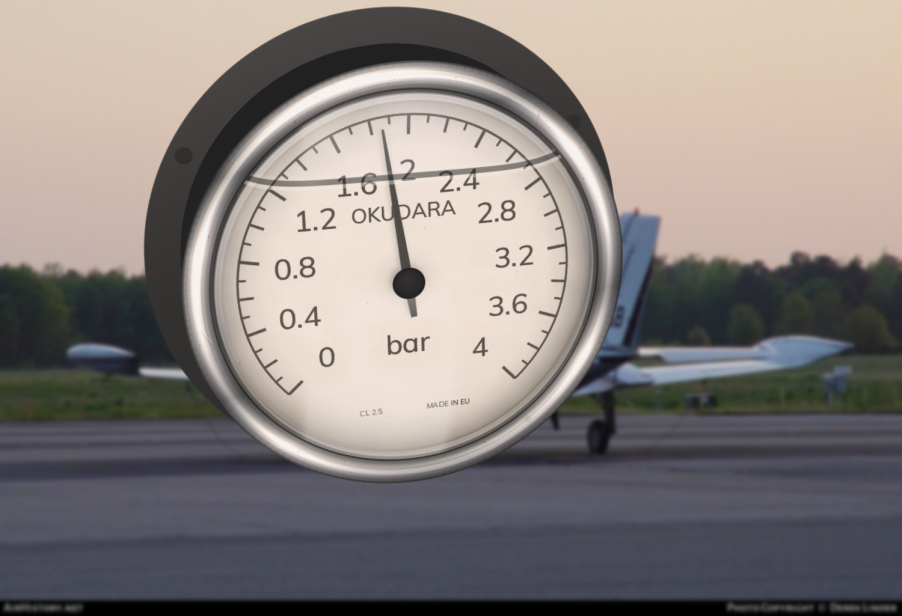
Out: {"value": 1.85, "unit": "bar"}
